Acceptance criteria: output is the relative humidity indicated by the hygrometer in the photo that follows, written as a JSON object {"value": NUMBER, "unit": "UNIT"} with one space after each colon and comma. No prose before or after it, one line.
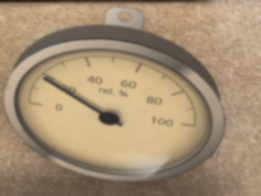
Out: {"value": 20, "unit": "%"}
